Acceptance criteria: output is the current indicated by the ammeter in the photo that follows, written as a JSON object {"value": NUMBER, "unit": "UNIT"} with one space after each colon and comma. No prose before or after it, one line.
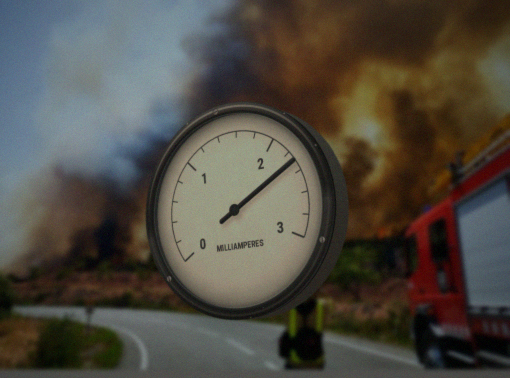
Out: {"value": 2.3, "unit": "mA"}
